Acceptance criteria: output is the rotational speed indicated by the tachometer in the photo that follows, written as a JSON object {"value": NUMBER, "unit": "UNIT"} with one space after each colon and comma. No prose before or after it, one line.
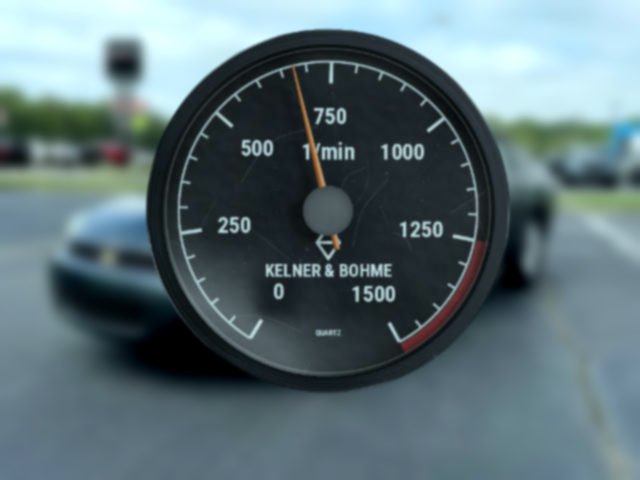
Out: {"value": 675, "unit": "rpm"}
